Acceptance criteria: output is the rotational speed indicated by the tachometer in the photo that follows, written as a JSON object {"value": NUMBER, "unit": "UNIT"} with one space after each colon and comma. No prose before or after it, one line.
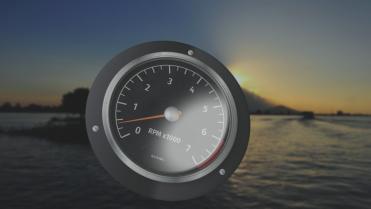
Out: {"value": 375, "unit": "rpm"}
